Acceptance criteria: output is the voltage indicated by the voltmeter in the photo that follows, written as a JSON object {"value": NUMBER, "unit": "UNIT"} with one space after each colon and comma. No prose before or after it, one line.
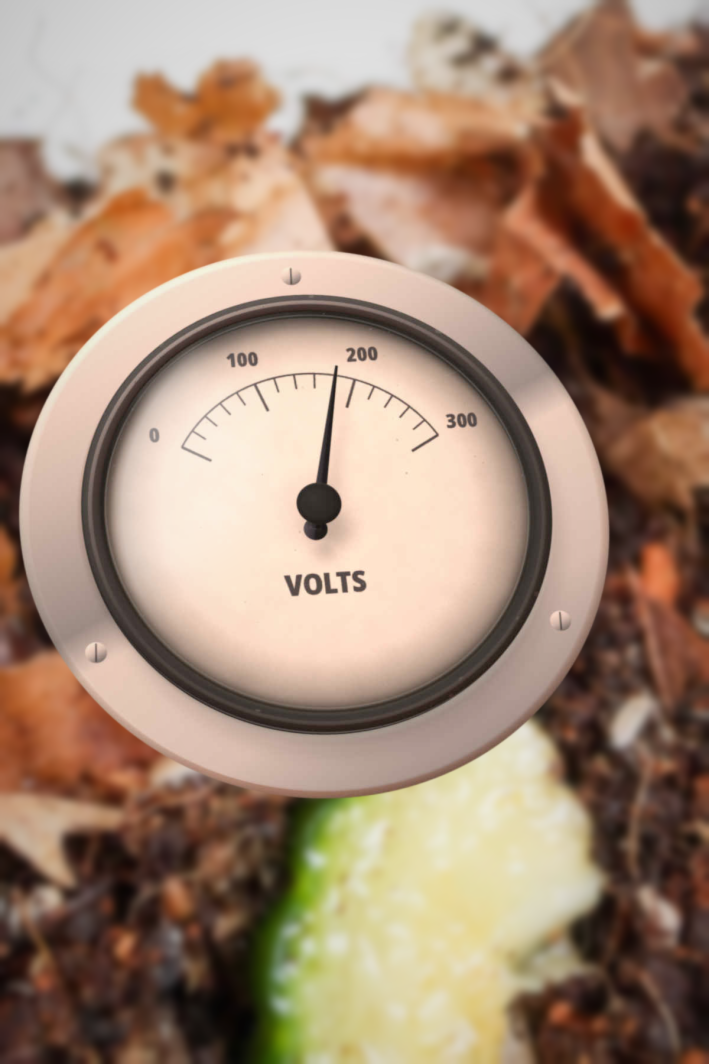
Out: {"value": 180, "unit": "V"}
